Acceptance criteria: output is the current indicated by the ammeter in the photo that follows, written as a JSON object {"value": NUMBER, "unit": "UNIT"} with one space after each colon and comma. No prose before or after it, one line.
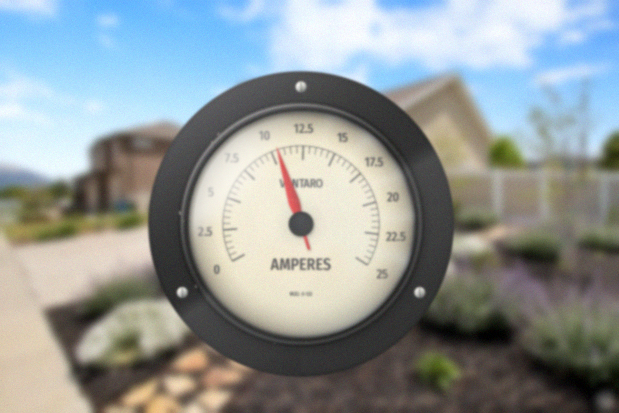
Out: {"value": 10.5, "unit": "A"}
